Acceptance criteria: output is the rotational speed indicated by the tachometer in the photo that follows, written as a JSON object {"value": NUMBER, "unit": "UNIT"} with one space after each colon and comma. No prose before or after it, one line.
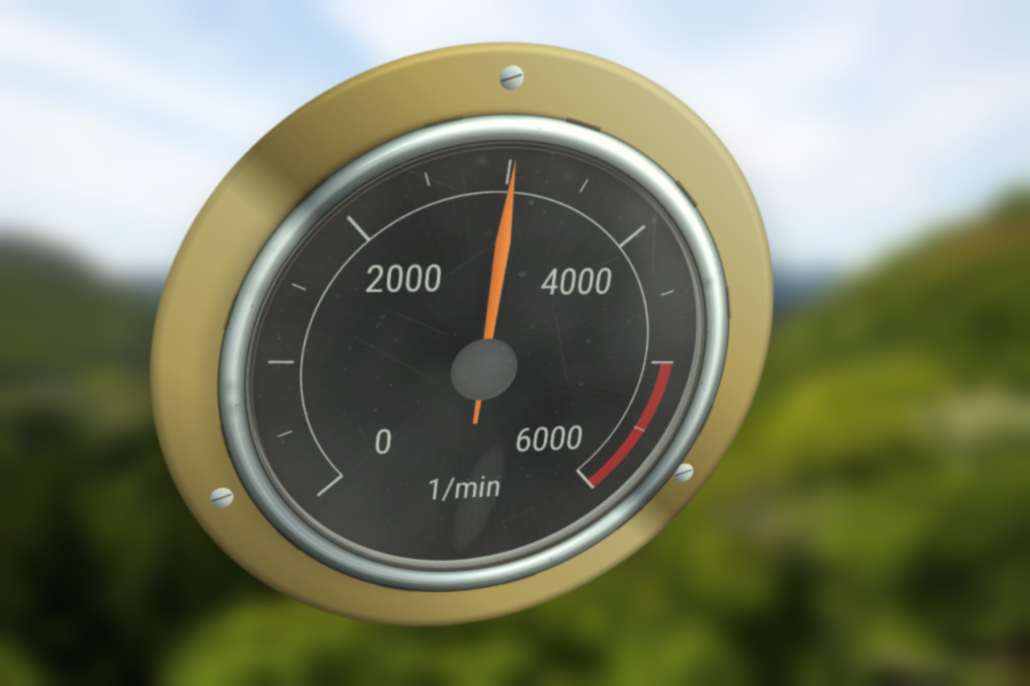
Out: {"value": 3000, "unit": "rpm"}
